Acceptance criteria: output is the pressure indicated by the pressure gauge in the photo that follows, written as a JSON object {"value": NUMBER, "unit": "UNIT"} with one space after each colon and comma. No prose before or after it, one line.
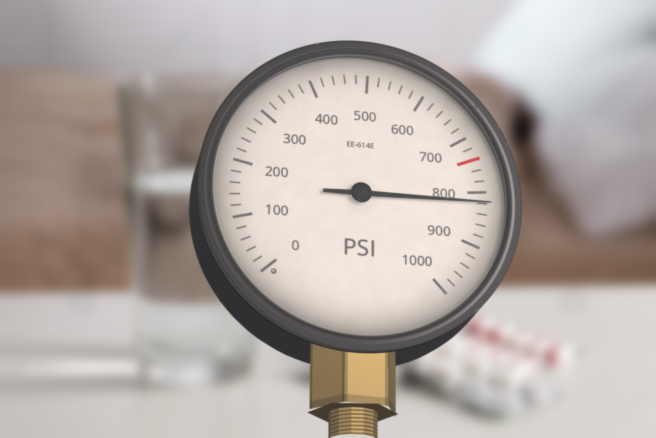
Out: {"value": 820, "unit": "psi"}
